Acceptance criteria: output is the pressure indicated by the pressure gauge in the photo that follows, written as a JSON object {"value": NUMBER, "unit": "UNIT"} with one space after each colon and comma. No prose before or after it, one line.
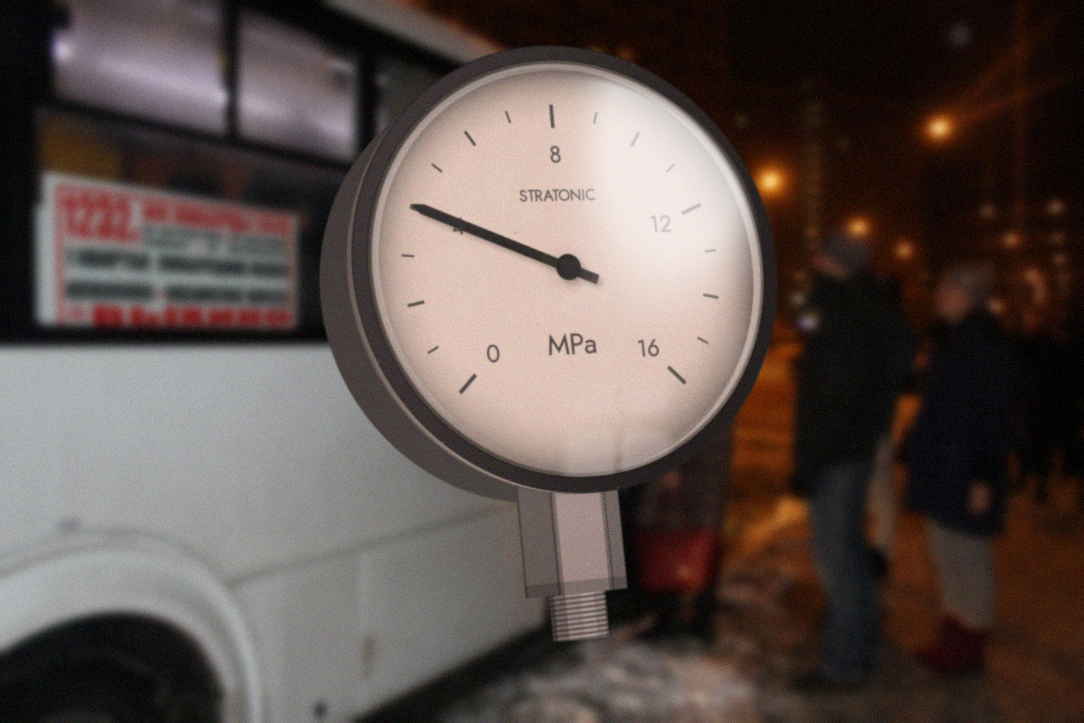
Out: {"value": 4, "unit": "MPa"}
